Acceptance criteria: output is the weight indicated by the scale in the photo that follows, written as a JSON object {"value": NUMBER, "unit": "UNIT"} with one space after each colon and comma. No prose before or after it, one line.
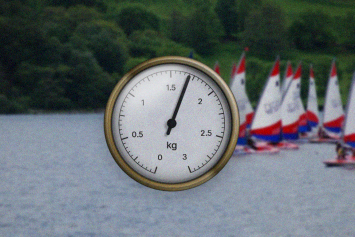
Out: {"value": 1.7, "unit": "kg"}
